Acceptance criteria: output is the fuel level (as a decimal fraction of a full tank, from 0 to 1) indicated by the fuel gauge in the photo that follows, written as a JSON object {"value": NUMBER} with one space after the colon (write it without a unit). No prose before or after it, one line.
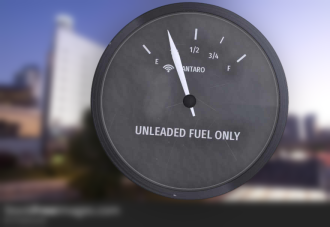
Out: {"value": 0.25}
